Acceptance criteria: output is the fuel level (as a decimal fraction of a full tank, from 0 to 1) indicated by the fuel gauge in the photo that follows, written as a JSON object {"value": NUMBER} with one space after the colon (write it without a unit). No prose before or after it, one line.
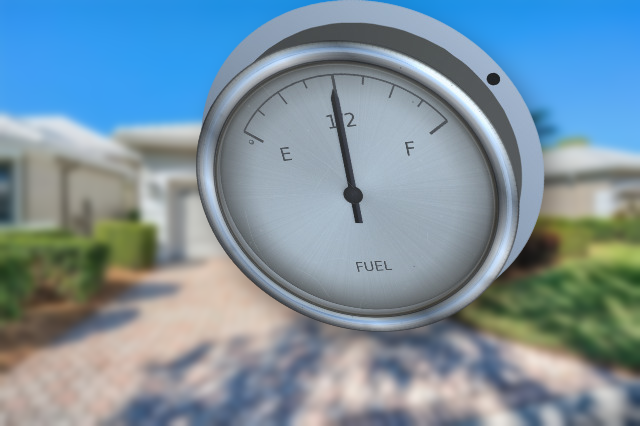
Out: {"value": 0.5}
